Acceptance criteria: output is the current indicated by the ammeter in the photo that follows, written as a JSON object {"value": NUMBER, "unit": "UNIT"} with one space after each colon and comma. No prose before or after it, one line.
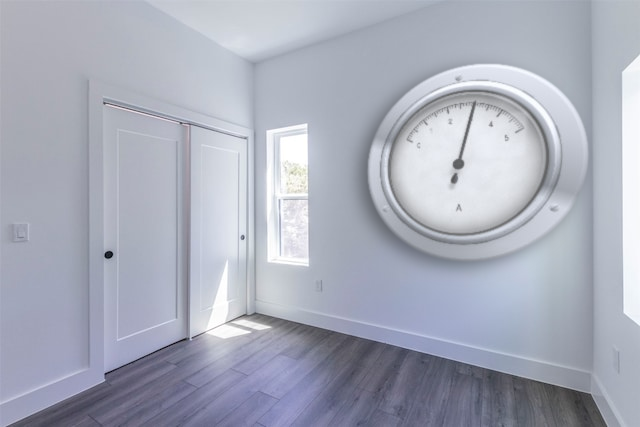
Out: {"value": 3, "unit": "A"}
